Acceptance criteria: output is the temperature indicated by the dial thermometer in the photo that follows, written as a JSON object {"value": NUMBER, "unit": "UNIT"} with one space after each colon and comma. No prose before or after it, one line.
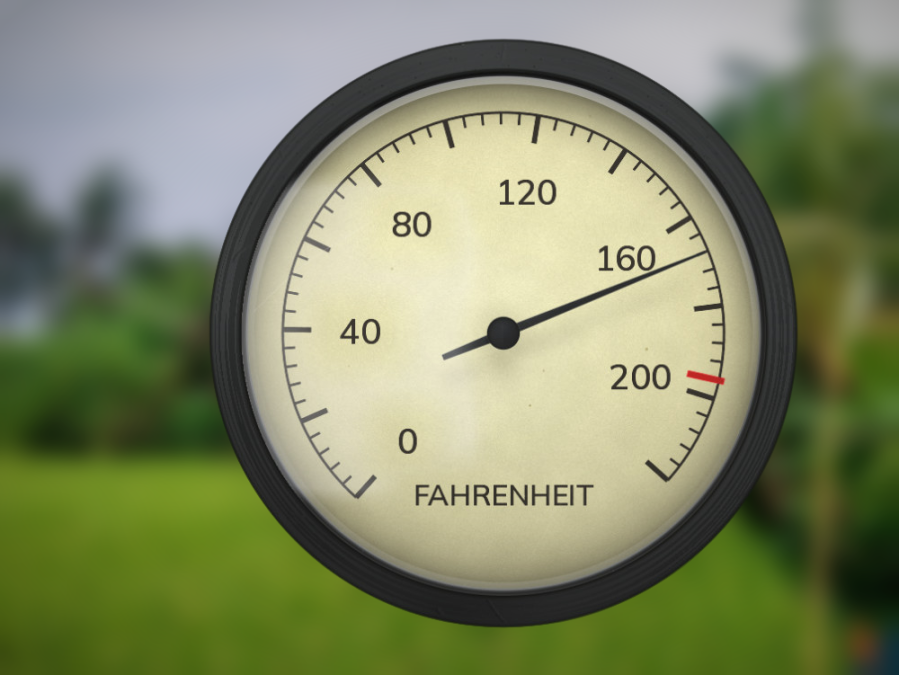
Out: {"value": 168, "unit": "°F"}
